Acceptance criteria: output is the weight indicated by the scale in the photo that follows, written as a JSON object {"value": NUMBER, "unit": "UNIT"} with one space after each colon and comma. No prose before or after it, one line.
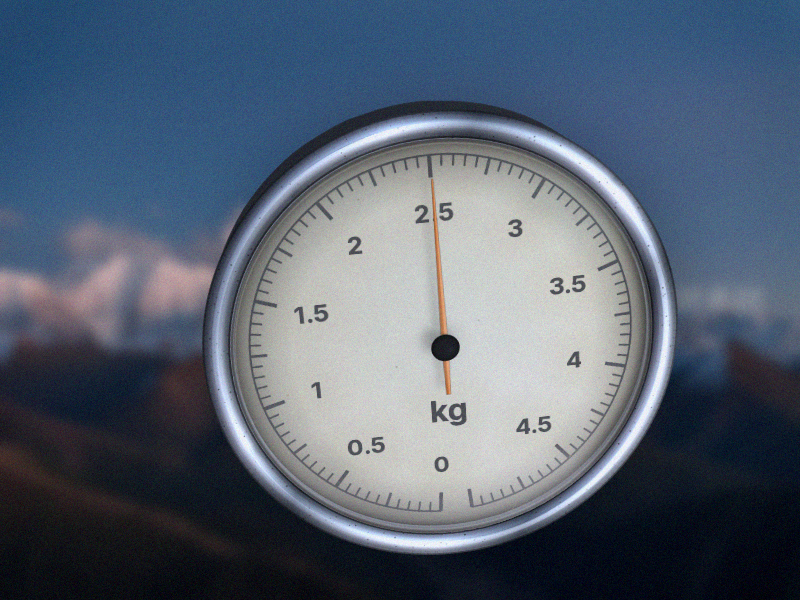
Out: {"value": 2.5, "unit": "kg"}
